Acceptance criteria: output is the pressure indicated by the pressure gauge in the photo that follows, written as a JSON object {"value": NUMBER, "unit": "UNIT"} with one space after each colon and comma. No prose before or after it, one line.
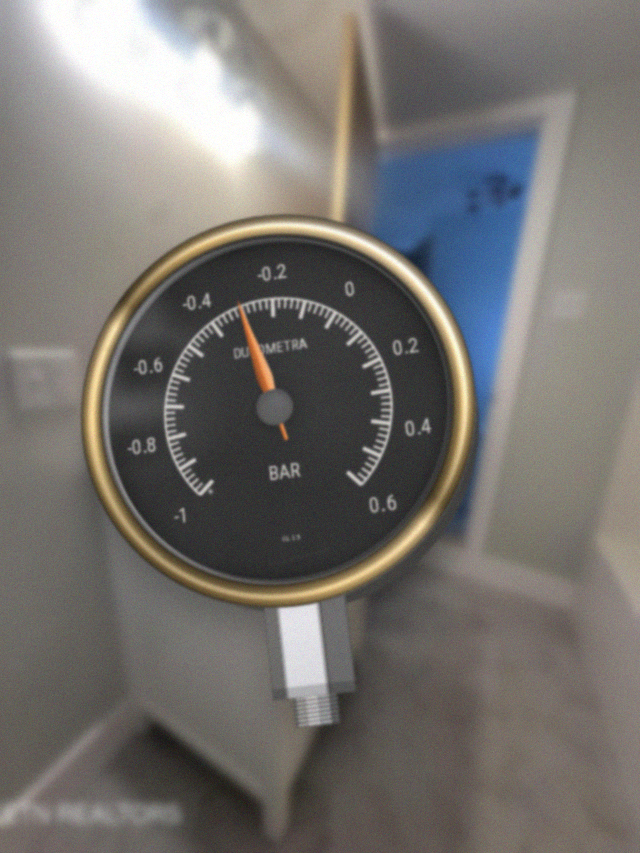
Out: {"value": -0.3, "unit": "bar"}
